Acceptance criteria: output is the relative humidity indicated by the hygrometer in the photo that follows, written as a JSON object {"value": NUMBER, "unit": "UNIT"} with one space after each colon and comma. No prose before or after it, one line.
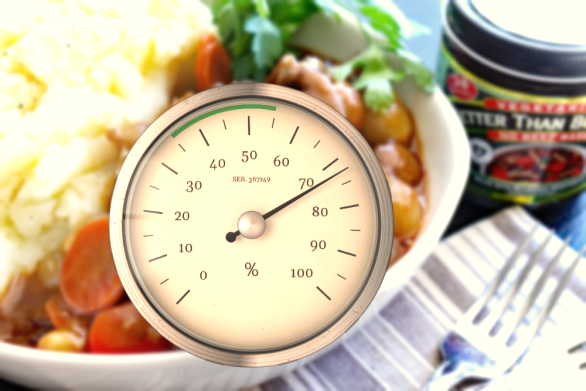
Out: {"value": 72.5, "unit": "%"}
